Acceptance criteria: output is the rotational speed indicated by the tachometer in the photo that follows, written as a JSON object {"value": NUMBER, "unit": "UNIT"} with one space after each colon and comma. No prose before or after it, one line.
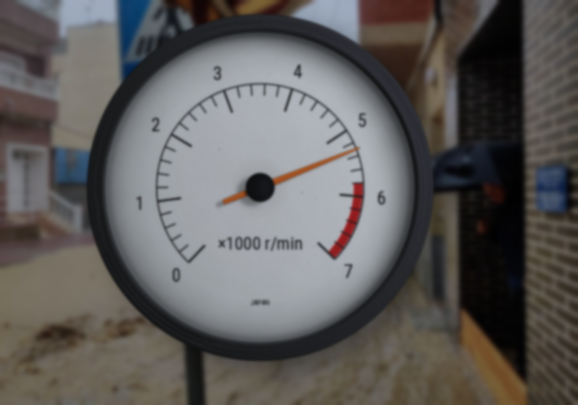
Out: {"value": 5300, "unit": "rpm"}
